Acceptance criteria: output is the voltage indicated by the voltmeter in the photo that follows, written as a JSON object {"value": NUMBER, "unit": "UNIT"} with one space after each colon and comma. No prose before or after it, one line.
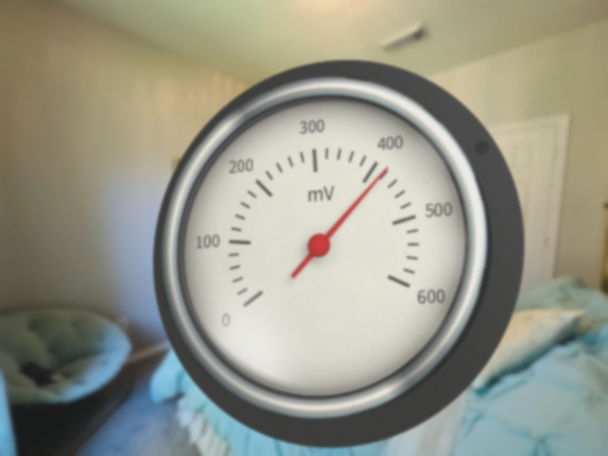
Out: {"value": 420, "unit": "mV"}
